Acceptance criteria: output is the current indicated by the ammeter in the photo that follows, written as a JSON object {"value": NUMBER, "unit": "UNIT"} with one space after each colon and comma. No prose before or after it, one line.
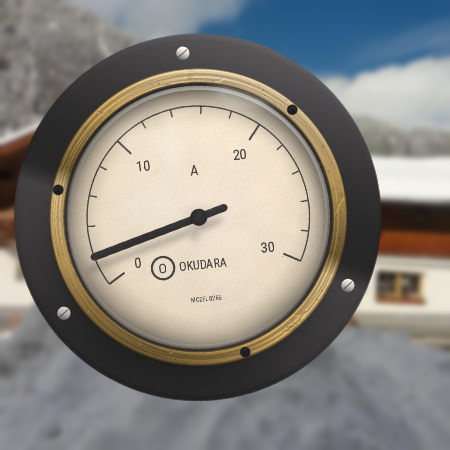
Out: {"value": 2, "unit": "A"}
